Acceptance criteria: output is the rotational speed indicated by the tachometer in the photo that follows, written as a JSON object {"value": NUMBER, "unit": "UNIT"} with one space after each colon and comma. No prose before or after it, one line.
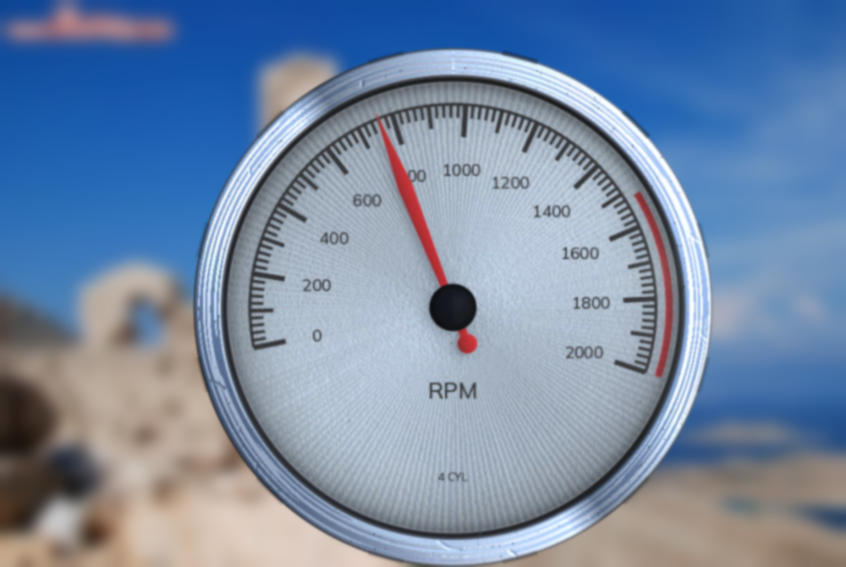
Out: {"value": 760, "unit": "rpm"}
